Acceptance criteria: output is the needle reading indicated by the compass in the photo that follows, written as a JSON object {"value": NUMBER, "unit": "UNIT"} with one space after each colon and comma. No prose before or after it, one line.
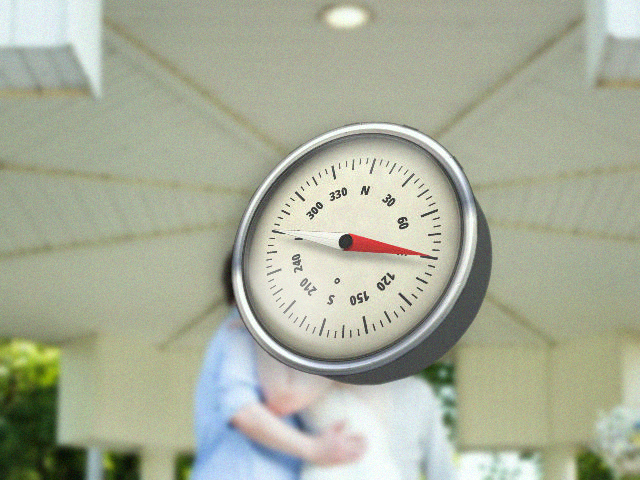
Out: {"value": 90, "unit": "°"}
